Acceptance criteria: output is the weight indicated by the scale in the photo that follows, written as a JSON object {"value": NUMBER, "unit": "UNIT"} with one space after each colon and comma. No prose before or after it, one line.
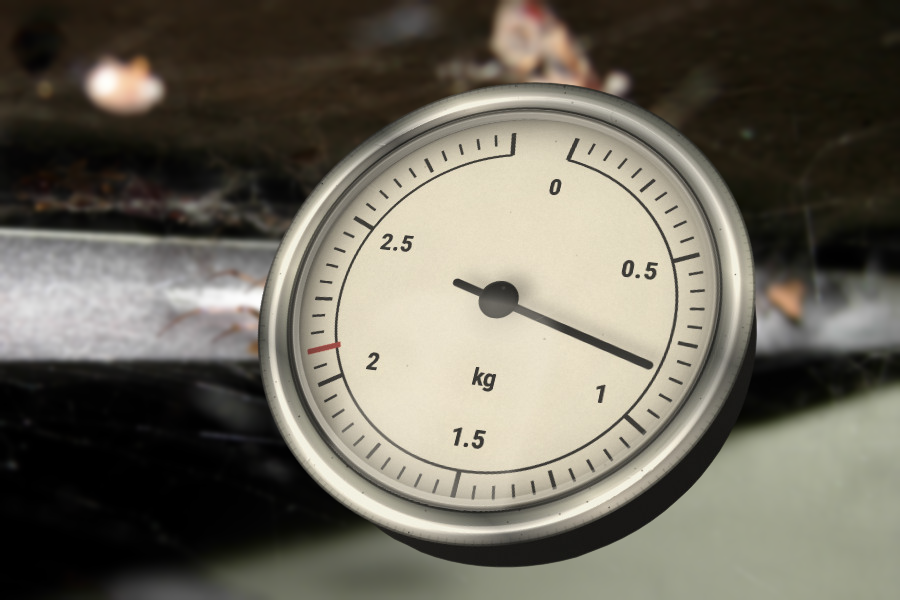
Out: {"value": 0.85, "unit": "kg"}
